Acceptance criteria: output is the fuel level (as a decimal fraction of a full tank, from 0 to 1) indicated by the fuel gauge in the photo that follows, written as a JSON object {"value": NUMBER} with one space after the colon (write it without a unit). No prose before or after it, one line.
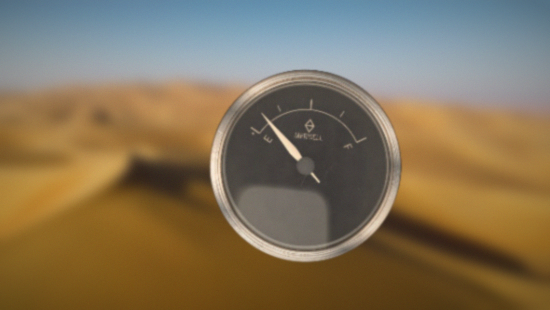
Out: {"value": 0.125}
